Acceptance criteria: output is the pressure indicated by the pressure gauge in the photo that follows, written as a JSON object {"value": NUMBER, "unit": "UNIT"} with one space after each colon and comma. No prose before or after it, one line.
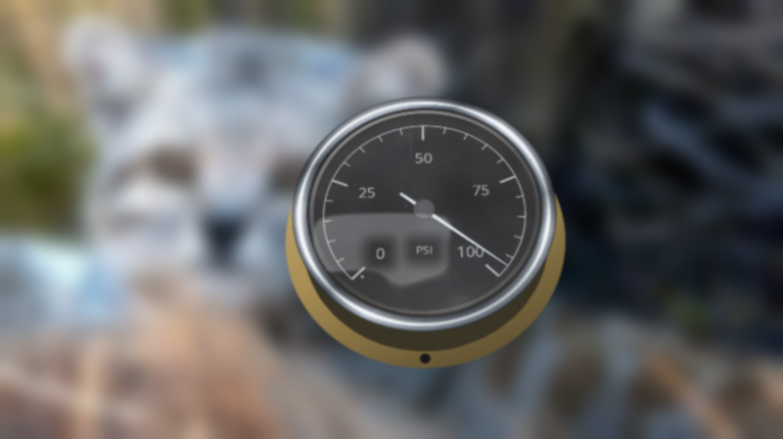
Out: {"value": 97.5, "unit": "psi"}
